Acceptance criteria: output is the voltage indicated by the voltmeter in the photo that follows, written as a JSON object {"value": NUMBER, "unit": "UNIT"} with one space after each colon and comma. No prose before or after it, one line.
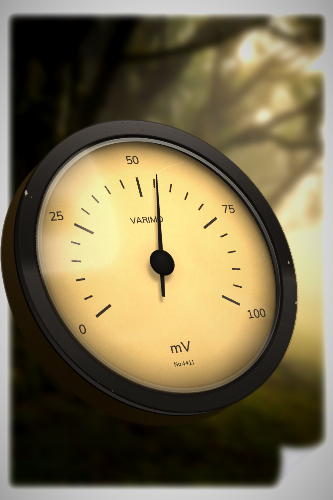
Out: {"value": 55, "unit": "mV"}
